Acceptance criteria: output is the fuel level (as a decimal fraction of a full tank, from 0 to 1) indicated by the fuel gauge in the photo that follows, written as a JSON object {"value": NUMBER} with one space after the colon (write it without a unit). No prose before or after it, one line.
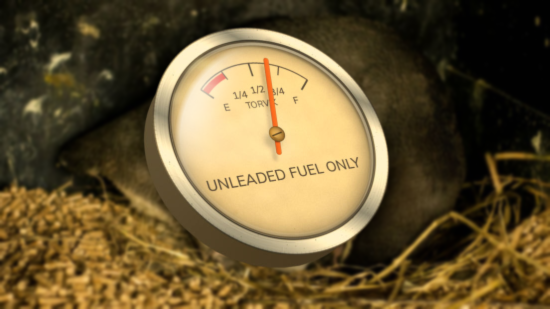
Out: {"value": 0.625}
